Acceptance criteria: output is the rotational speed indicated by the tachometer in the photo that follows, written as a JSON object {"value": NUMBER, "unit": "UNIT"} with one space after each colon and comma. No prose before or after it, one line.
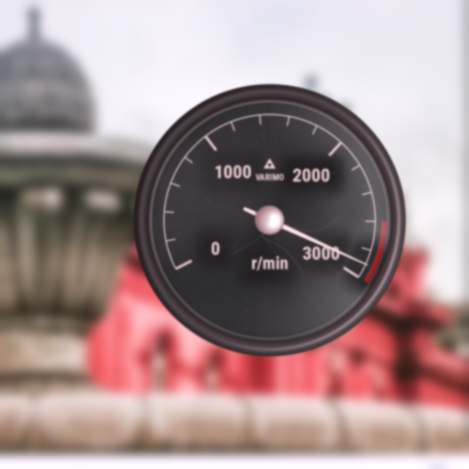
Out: {"value": 2900, "unit": "rpm"}
